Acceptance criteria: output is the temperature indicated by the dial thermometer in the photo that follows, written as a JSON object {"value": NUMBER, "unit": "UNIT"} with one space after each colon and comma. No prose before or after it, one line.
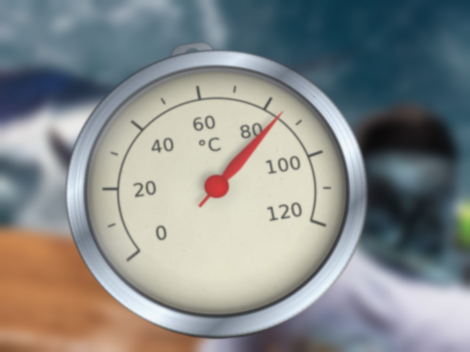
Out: {"value": 85, "unit": "°C"}
